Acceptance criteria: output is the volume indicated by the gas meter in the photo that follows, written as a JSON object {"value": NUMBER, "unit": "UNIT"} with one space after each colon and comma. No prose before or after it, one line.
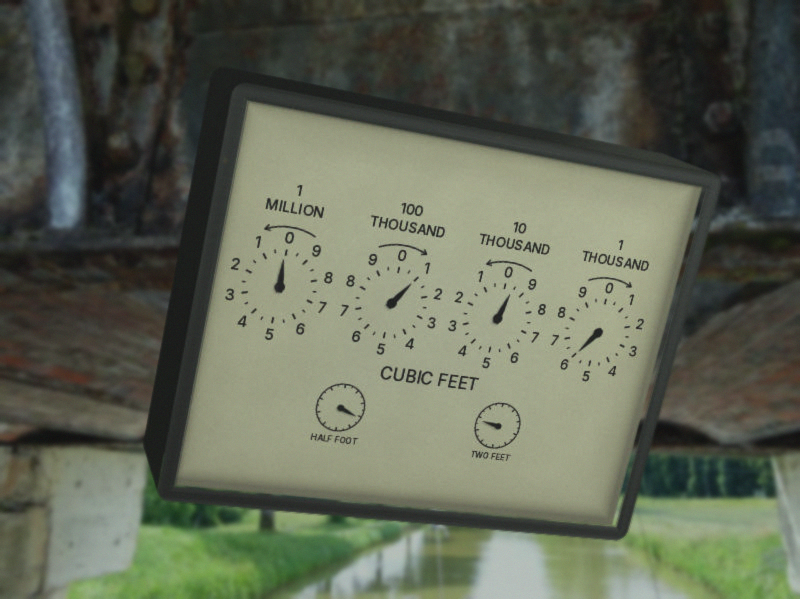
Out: {"value": 9600, "unit": "ft³"}
